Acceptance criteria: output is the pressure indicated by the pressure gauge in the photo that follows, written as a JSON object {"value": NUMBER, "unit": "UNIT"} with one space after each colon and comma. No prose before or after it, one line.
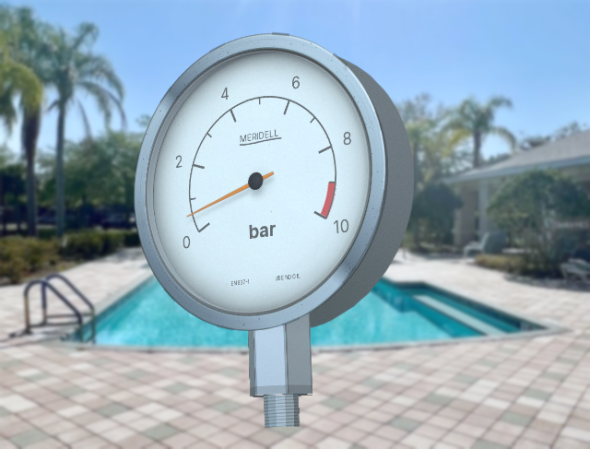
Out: {"value": 0.5, "unit": "bar"}
